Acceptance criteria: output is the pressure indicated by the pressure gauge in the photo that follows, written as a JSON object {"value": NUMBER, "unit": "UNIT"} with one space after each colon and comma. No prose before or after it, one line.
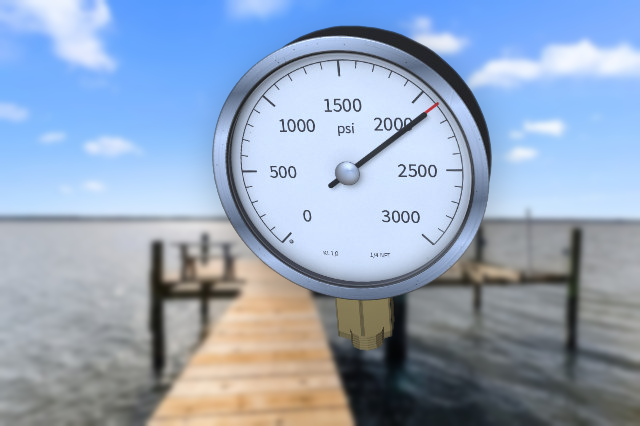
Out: {"value": 2100, "unit": "psi"}
